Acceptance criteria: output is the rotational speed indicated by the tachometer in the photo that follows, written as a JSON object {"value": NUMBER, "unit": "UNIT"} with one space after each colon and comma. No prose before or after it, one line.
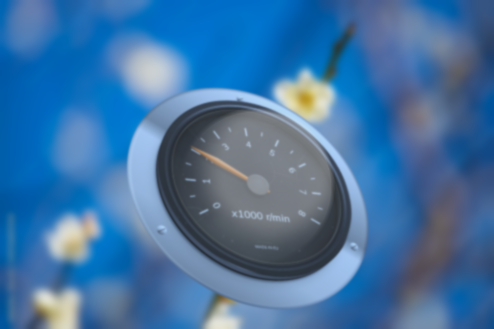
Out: {"value": 2000, "unit": "rpm"}
